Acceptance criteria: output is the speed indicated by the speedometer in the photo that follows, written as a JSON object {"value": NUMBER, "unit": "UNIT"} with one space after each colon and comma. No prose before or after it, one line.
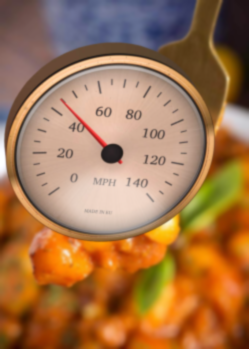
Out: {"value": 45, "unit": "mph"}
